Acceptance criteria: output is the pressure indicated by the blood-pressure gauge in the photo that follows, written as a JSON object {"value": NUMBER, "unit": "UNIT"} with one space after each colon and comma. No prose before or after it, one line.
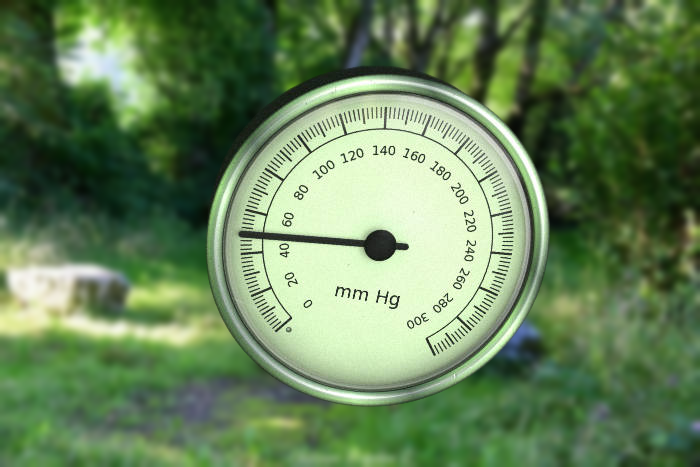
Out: {"value": 50, "unit": "mmHg"}
